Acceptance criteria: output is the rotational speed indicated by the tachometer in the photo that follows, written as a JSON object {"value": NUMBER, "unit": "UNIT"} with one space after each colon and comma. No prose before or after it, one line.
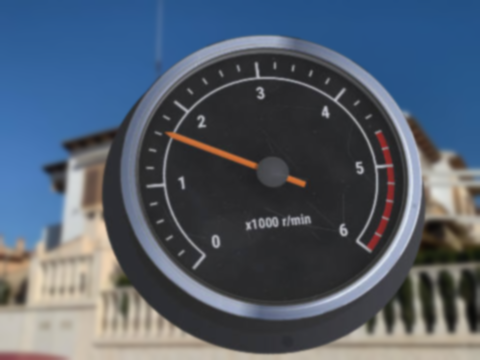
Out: {"value": 1600, "unit": "rpm"}
